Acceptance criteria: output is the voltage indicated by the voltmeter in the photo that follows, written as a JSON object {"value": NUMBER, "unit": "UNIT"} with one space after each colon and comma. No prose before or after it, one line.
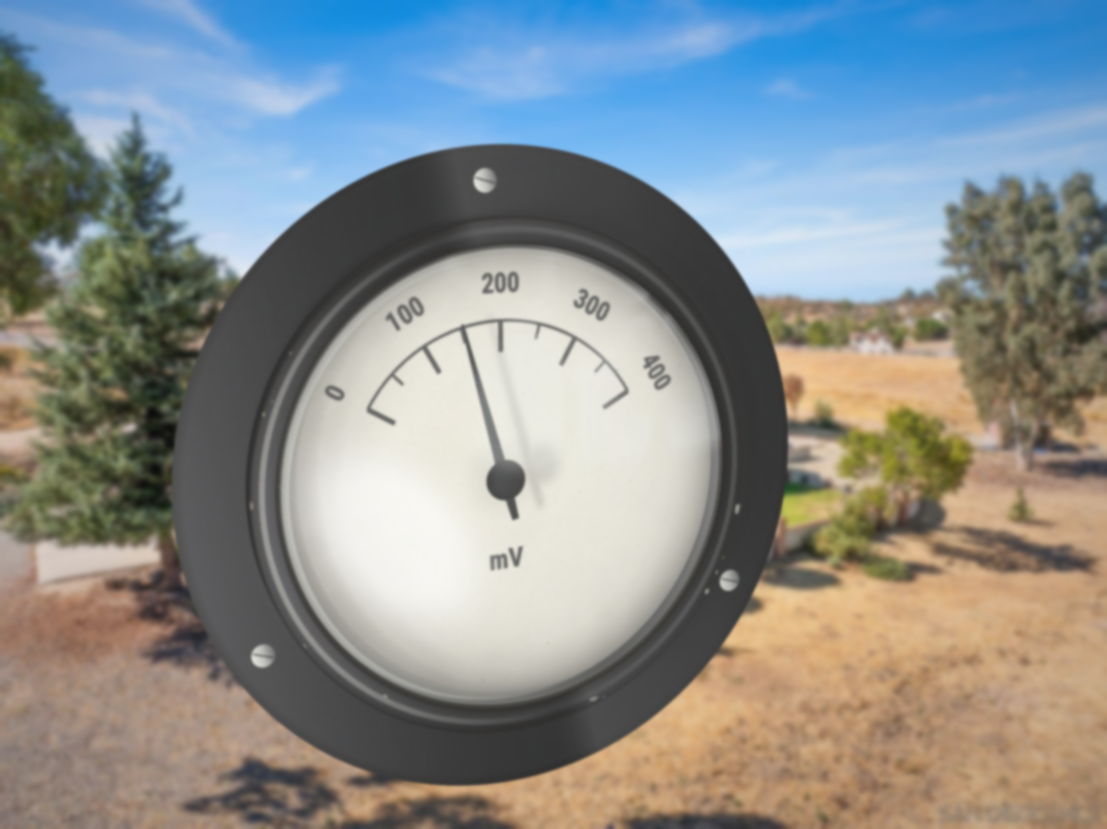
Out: {"value": 150, "unit": "mV"}
